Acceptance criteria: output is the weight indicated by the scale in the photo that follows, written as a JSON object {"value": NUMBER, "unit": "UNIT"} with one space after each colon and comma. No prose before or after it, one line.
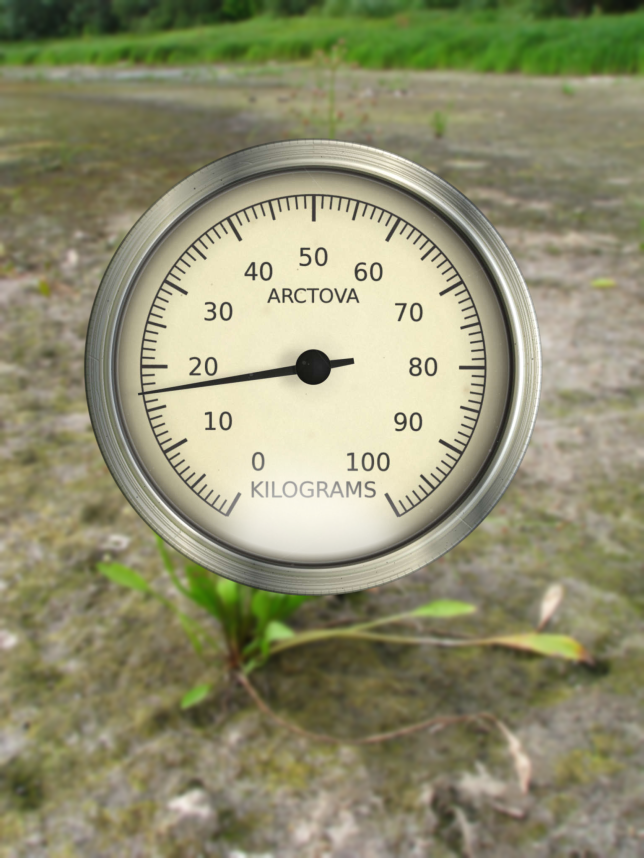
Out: {"value": 17, "unit": "kg"}
